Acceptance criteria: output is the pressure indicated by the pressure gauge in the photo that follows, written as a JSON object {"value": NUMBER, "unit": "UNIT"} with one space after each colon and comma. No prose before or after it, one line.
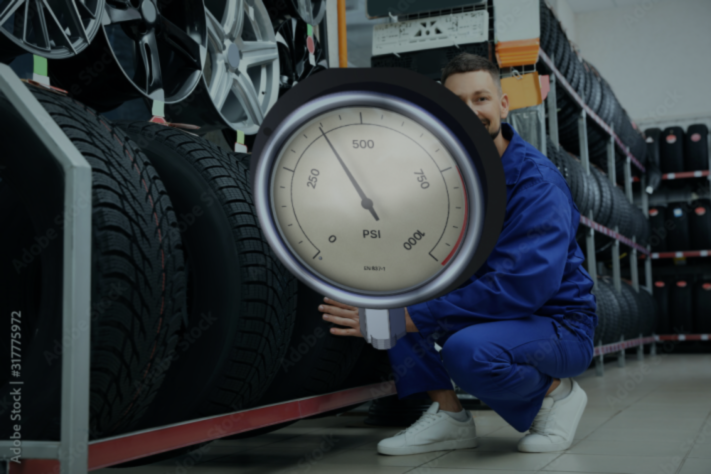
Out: {"value": 400, "unit": "psi"}
